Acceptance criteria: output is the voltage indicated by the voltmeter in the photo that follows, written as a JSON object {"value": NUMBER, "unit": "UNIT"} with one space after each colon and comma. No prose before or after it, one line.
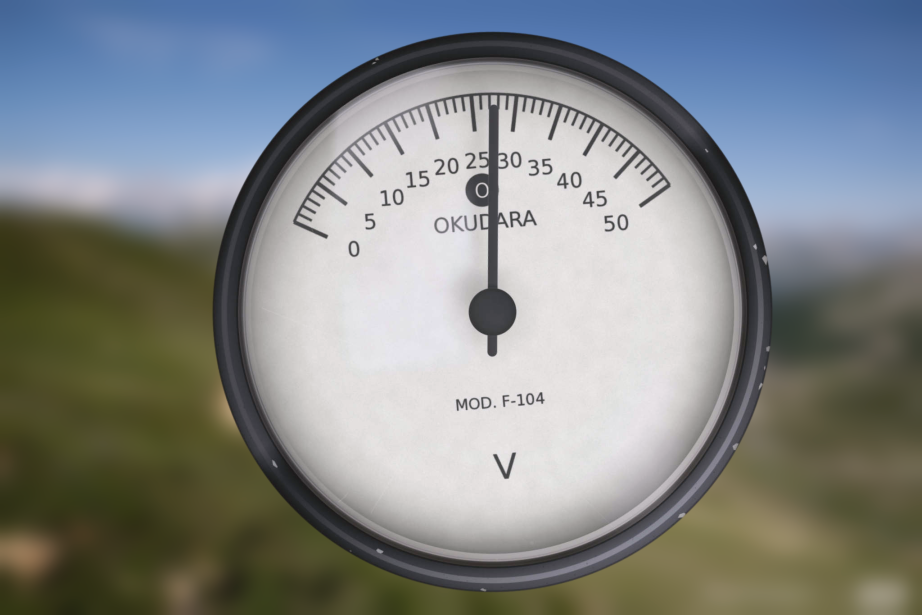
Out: {"value": 27.5, "unit": "V"}
